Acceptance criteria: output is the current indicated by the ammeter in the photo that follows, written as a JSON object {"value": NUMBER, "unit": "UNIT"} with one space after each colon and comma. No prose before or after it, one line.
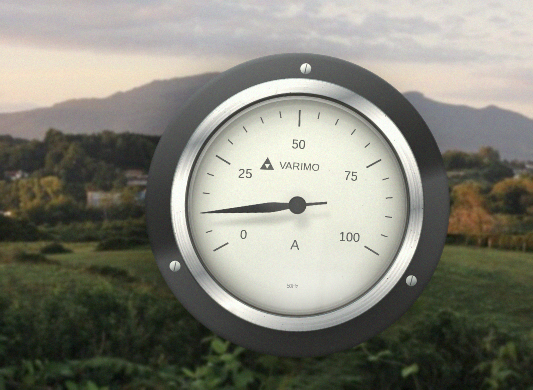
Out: {"value": 10, "unit": "A"}
